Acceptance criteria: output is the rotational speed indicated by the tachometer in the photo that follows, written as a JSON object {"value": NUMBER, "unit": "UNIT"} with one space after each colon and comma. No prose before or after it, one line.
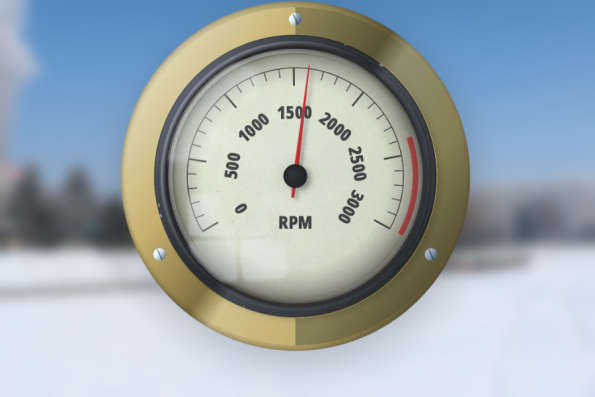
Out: {"value": 1600, "unit": "rpm"}
